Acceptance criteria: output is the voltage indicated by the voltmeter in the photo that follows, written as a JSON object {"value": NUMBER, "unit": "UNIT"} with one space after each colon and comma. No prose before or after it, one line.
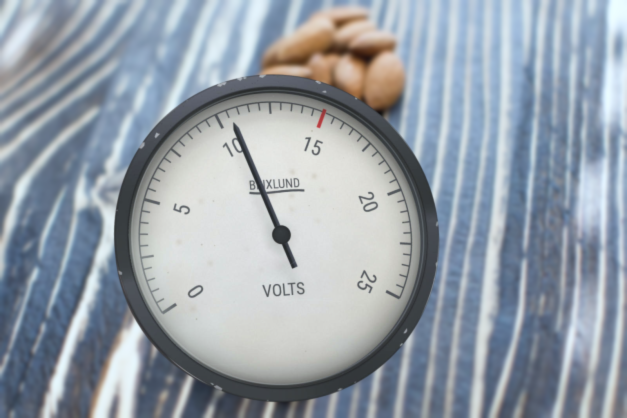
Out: {"value": 10.5, "unit": "V"}
